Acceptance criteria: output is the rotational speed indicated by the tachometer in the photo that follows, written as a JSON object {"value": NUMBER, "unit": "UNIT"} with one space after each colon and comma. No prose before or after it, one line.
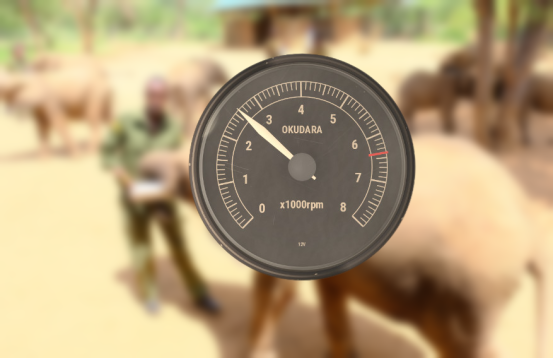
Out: {"value": 2600, "unit": "rpm"}
